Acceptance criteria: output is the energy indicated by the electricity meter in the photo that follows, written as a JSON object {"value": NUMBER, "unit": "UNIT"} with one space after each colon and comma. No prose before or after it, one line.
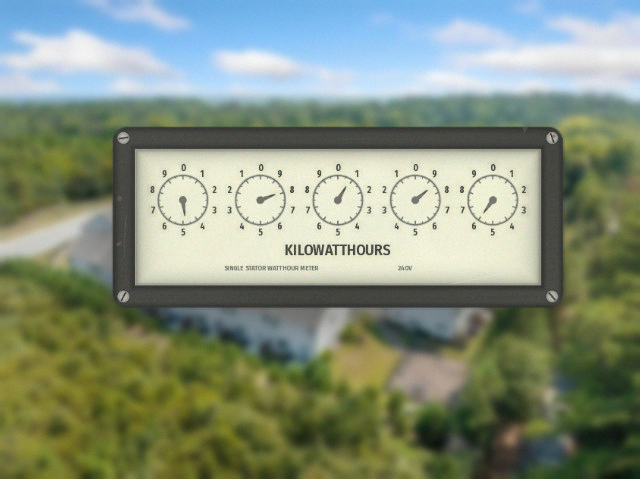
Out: {"value": 48086, "unit": "kWh"}
